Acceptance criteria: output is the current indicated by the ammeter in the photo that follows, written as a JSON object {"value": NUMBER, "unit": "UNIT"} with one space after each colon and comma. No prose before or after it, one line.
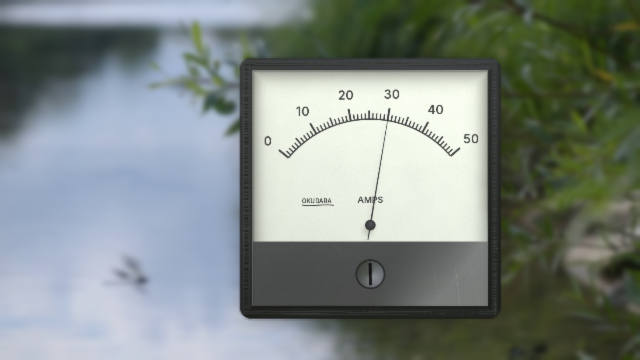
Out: {"value": 30, "unit": "A"}
